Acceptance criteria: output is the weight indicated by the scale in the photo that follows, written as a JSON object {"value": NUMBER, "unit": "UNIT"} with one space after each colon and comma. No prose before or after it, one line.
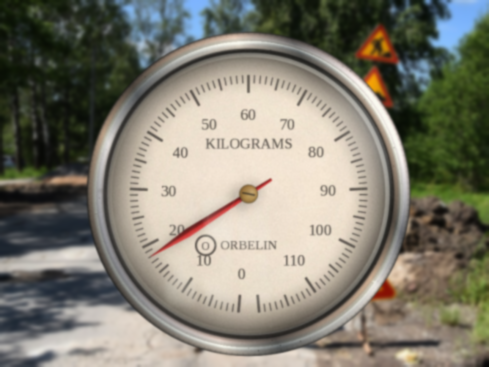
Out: {"value": 18, "unit": "kg"}
